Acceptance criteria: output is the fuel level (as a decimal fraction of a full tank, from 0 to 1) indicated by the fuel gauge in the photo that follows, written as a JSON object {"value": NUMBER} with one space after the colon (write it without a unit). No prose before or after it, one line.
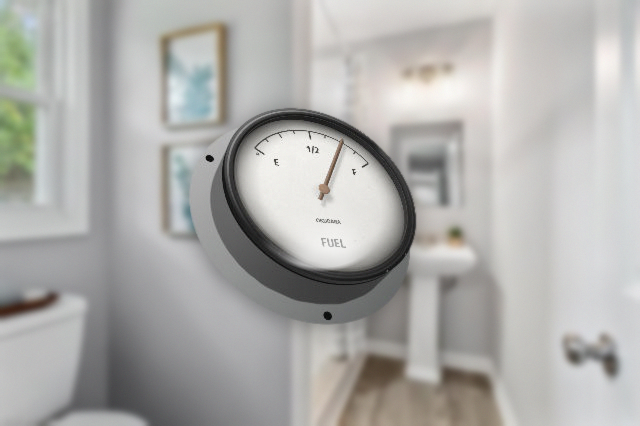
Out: {"value": 0.75}
